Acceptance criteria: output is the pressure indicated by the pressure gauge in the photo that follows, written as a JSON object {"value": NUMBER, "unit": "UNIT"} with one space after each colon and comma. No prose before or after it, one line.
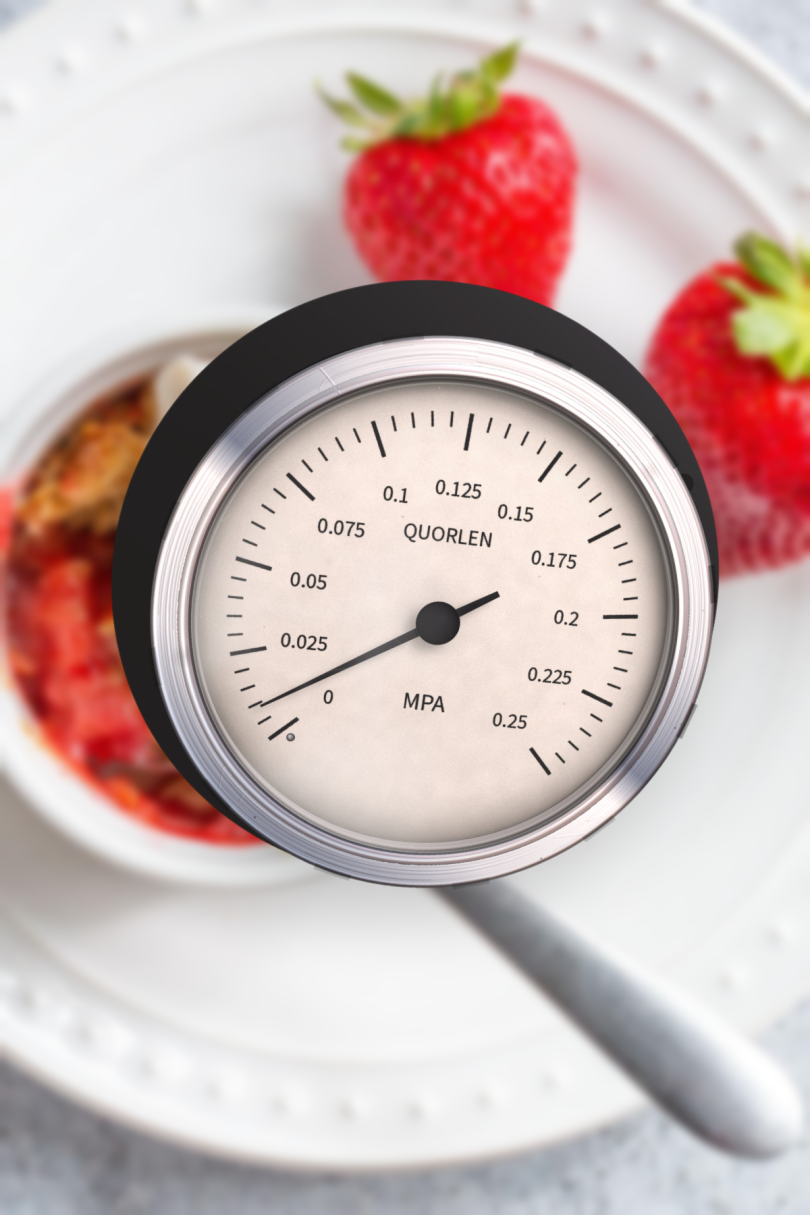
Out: {"value": 0.01, "unit": "MPa"}
